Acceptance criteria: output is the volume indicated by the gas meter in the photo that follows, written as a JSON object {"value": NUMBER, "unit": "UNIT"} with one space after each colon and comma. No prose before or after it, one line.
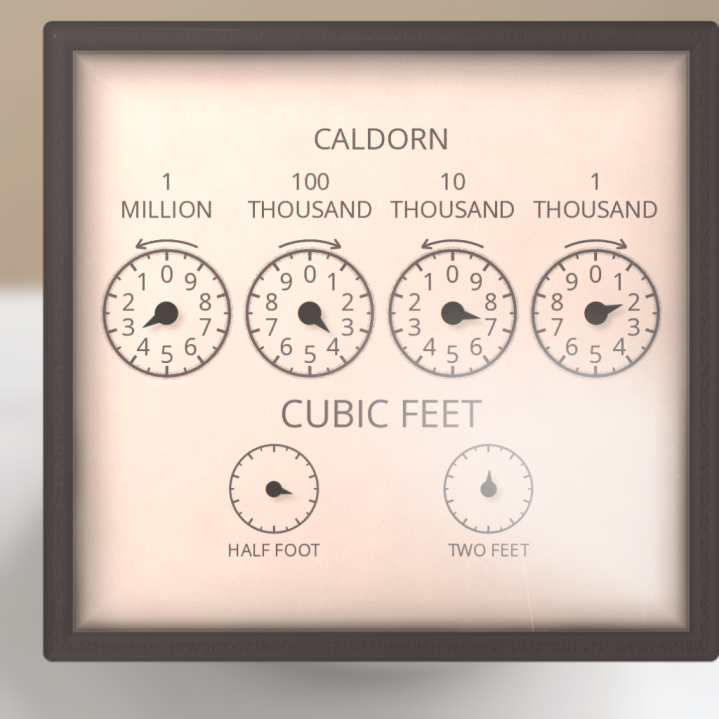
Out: {"value": 337200, "unit": "ft³"}
